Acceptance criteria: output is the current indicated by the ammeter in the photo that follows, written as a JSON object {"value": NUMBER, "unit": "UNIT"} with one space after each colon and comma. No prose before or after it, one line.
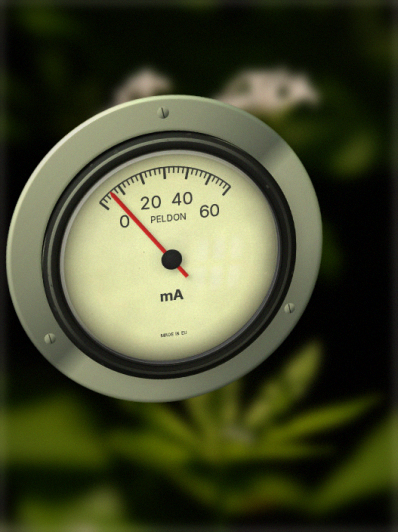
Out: {"value": 6, "unit": "mA"}
